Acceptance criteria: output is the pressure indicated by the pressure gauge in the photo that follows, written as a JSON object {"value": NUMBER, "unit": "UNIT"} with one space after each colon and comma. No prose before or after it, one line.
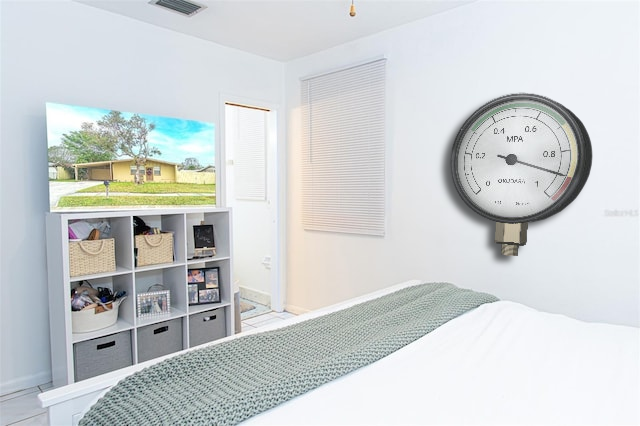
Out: {"value": 0.9, "unit": "MPa"}
